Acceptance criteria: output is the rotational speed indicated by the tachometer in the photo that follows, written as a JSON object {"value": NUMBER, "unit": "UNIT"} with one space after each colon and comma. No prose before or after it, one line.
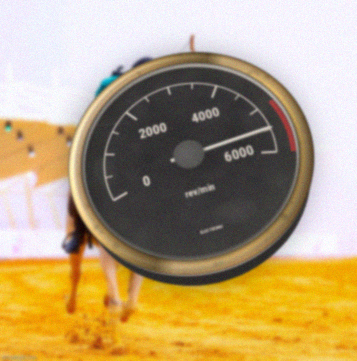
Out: {"value": 5500, "unit": "rpm"}
